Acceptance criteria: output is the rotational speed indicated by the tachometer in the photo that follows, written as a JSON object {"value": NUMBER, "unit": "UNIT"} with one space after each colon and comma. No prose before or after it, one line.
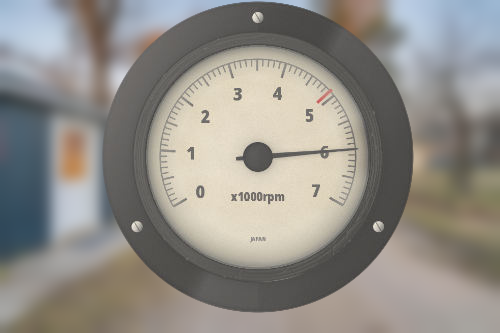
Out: {"value": 6000, "unit": "rpm"}
